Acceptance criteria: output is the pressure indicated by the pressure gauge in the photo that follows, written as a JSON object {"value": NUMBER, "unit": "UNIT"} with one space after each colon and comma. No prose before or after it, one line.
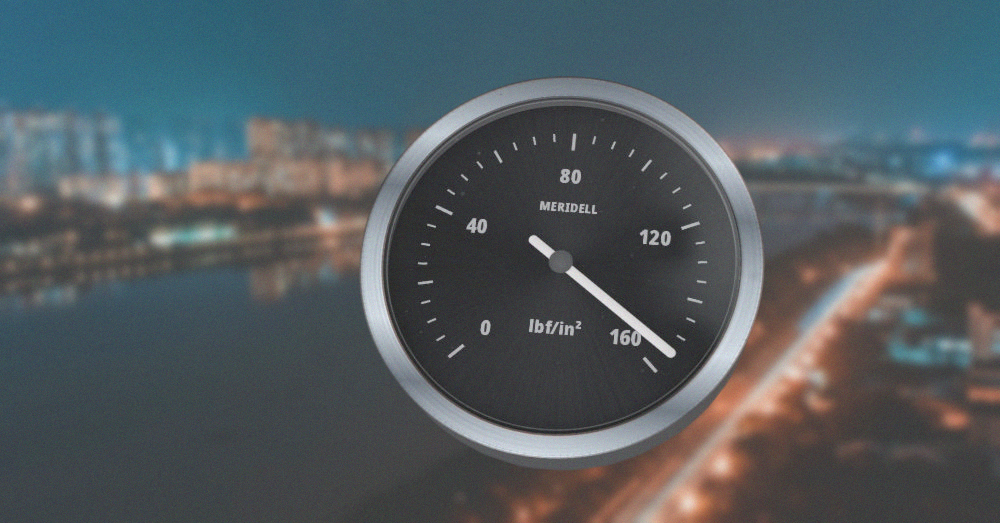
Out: {"value": 155, "unit": "psi"}
